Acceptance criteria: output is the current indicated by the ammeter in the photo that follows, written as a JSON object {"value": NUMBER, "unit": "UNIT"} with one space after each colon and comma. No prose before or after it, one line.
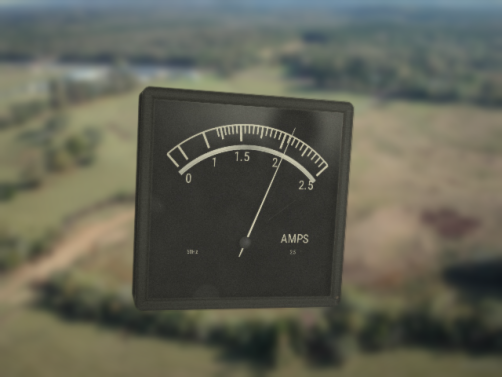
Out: {"value": 2.05, "unit": "A"}
